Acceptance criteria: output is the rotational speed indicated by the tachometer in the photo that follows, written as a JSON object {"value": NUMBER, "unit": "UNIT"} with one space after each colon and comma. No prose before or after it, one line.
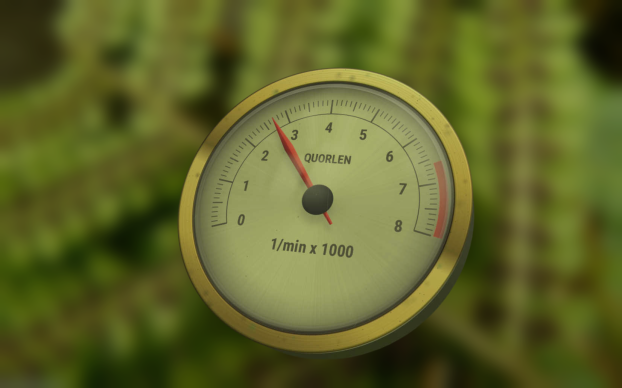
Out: {"value": 2700, "unit": "rpm"}
